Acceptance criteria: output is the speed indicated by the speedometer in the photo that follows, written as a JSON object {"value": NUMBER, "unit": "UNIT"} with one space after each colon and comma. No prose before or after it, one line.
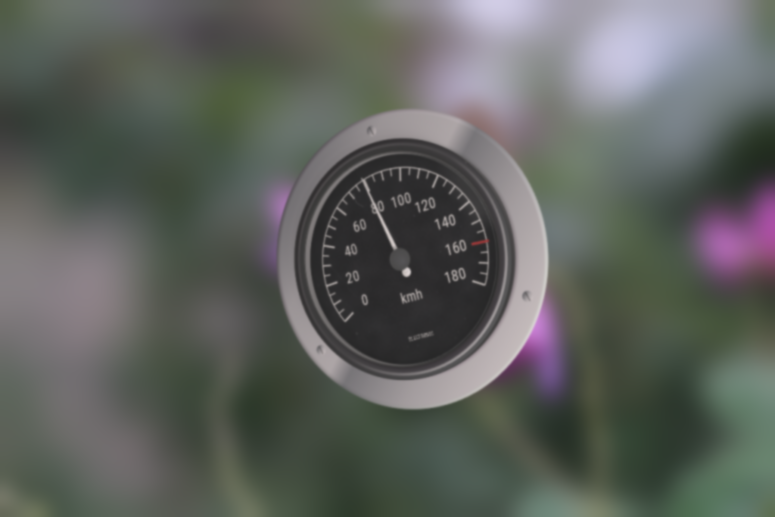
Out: {"value": 80, "unit": "km/h"}
